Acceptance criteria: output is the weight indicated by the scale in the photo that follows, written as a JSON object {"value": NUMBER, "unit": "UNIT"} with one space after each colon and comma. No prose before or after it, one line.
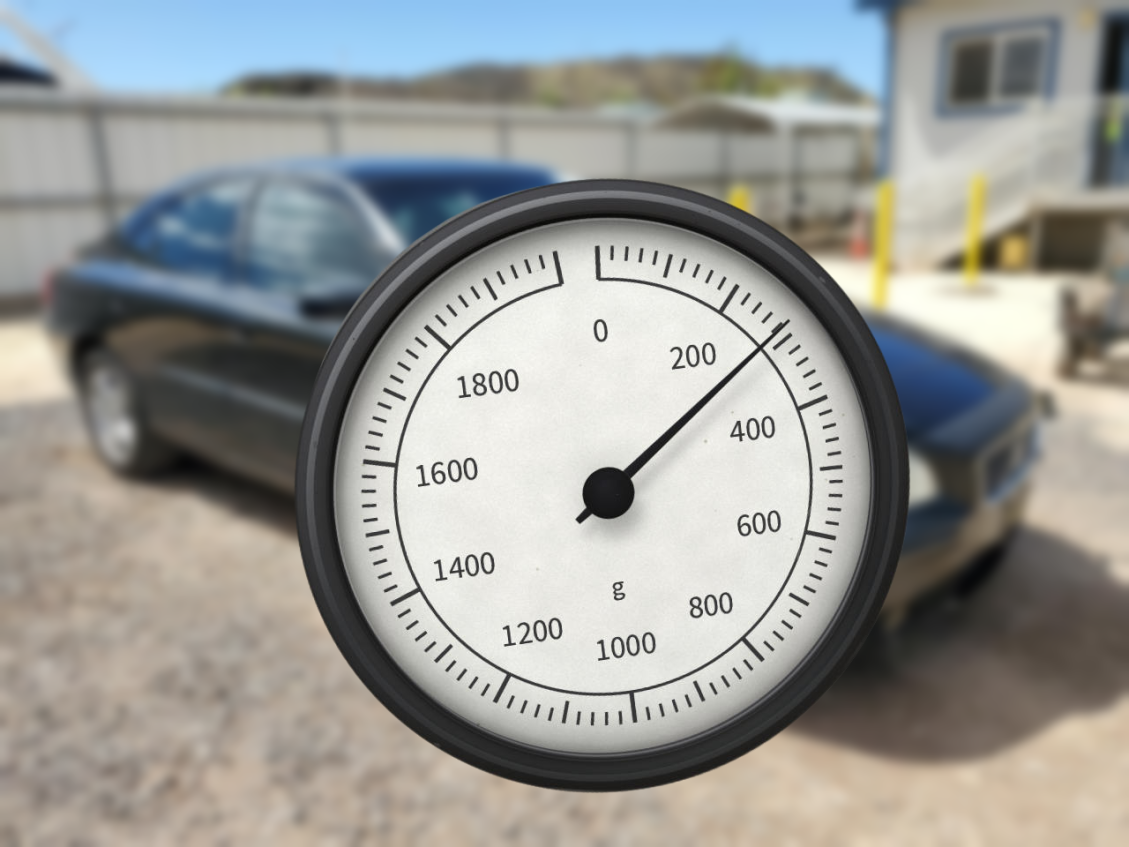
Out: {"value": 280, "unit": "g"}
